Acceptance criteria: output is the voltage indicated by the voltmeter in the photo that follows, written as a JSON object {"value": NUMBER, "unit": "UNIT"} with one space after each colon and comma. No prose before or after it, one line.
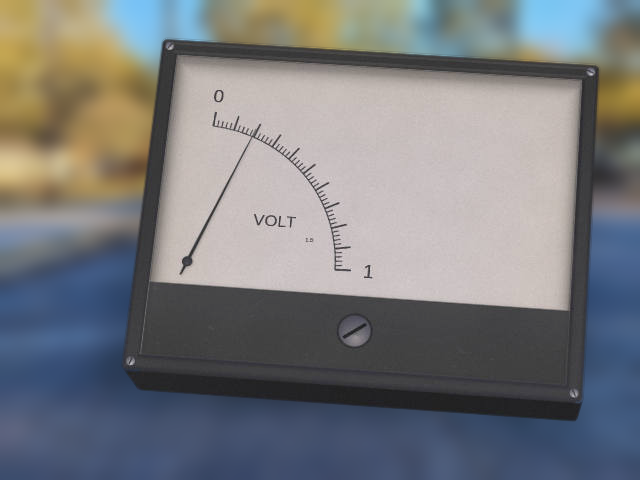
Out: {"value": 0.2, "unit": "V"}
